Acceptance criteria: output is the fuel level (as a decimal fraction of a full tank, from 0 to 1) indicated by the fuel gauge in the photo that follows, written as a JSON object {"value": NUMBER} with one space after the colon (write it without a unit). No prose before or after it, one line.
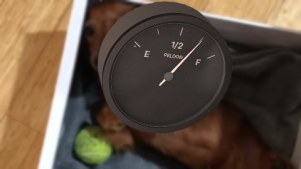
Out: {"value": 0.75}
